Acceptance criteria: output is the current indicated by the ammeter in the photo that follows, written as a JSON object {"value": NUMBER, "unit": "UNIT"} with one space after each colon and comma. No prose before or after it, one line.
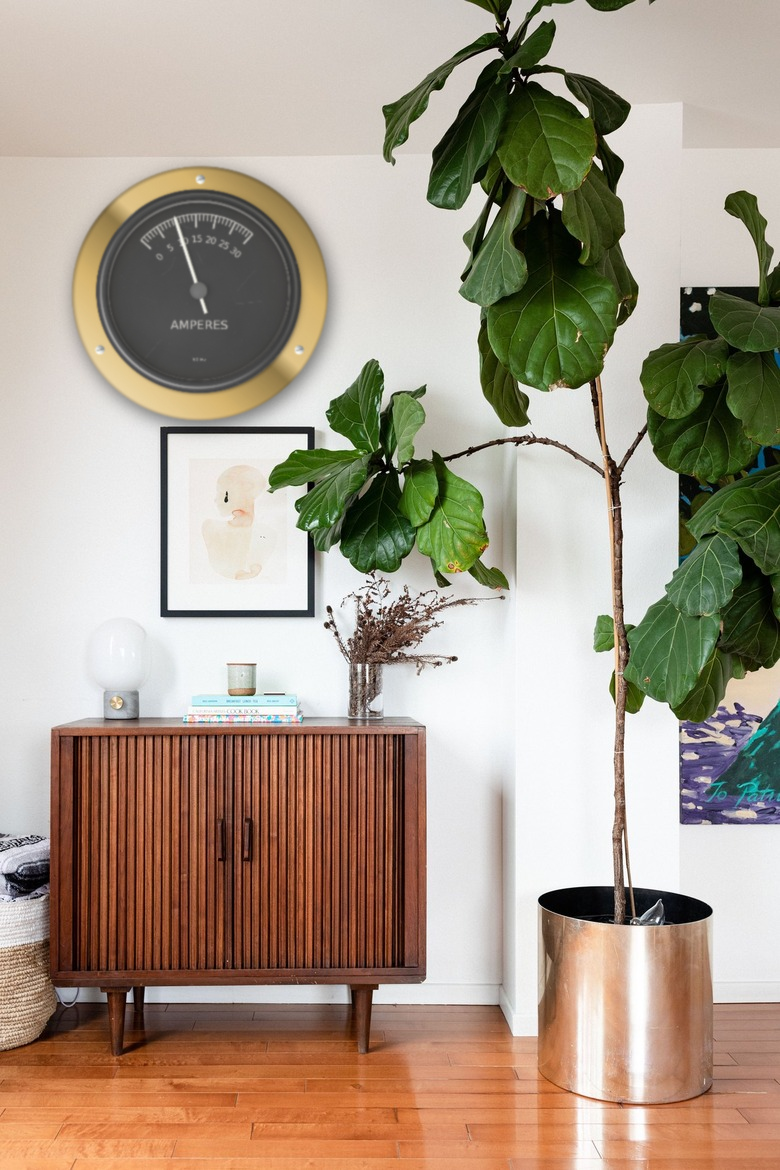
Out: {"value": 10, "unit": "A"}
